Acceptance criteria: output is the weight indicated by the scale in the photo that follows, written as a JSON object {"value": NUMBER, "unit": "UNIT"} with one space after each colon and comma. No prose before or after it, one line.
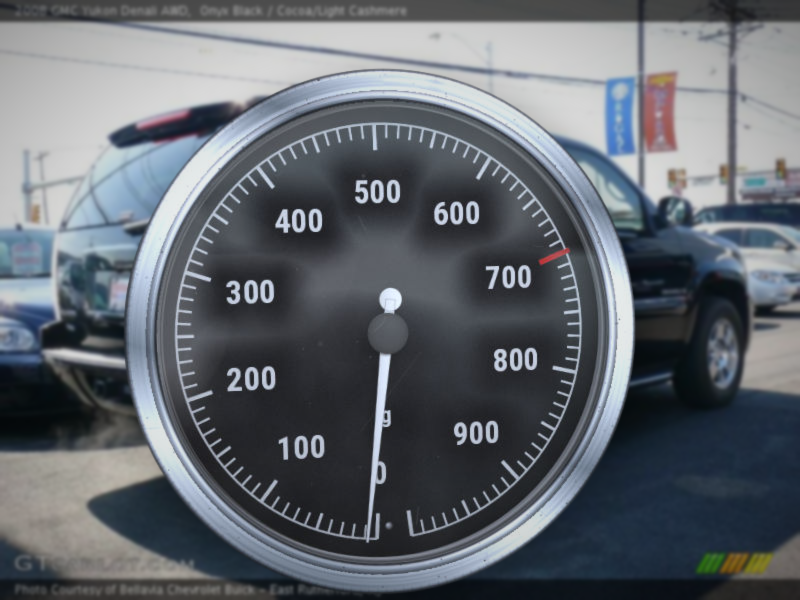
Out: {"value": 10, "unit": "g"}
